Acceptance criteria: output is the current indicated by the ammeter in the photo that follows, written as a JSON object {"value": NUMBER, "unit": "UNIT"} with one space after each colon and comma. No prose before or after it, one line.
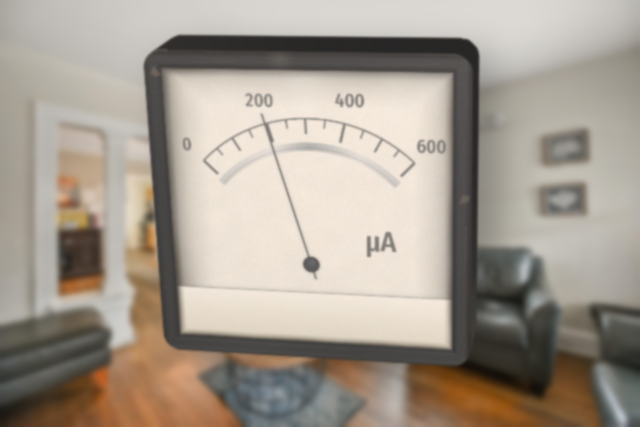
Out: {"value": 200, "unit": "µA"}
